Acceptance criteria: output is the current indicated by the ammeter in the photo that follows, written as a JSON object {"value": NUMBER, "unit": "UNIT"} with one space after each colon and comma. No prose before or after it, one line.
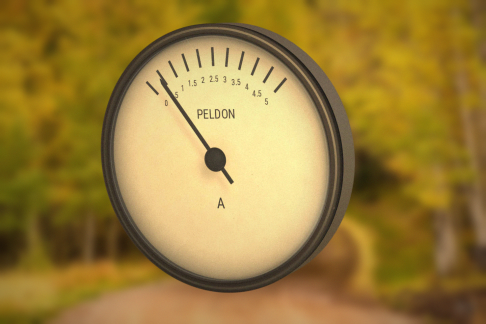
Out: {"value": 0.5, "unit": "A"}
